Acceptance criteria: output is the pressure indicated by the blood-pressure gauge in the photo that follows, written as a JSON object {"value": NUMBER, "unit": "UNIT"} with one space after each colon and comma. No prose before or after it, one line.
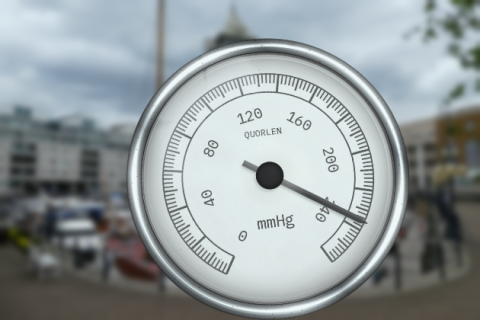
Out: {"value": 236, "unit": "mmHg"}
